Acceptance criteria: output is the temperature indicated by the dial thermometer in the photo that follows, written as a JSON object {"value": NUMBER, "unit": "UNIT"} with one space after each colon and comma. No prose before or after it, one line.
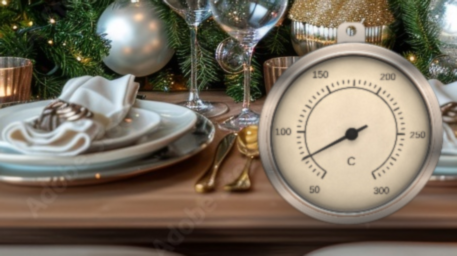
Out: {"value": 75, "unit": "°C"}
